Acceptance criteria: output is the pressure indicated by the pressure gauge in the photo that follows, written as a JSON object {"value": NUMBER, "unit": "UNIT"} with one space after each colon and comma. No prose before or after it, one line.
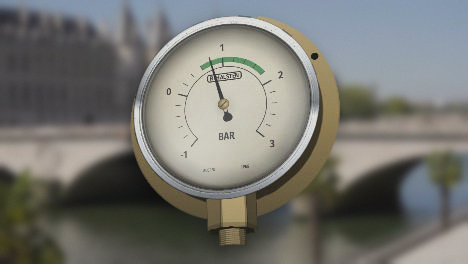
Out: {"value": 0.8, "unit": "bar"}
